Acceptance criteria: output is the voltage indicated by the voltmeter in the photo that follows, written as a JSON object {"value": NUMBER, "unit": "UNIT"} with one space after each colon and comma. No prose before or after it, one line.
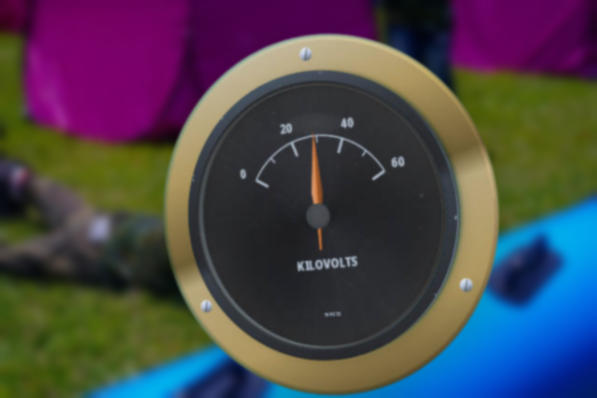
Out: {"value": 30, "unit": "kV"}
